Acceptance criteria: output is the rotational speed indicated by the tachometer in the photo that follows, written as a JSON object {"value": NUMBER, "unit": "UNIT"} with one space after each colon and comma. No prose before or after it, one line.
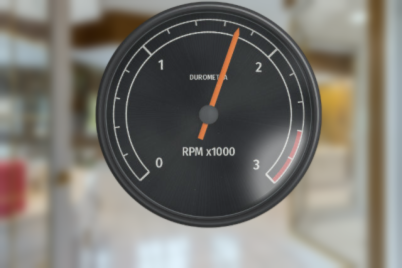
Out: {"value": 1700, "unit": "rpm"}
